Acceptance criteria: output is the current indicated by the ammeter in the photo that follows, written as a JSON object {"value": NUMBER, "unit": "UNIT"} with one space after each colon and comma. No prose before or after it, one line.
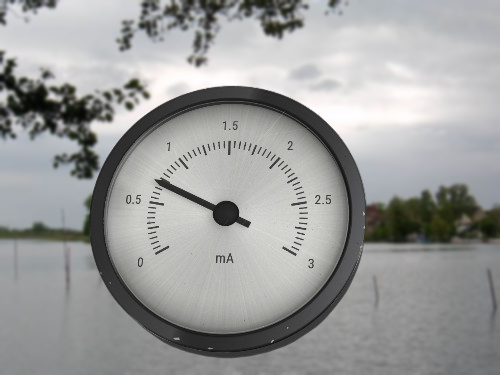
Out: {"value": 0.7, "unit": "mA"}
